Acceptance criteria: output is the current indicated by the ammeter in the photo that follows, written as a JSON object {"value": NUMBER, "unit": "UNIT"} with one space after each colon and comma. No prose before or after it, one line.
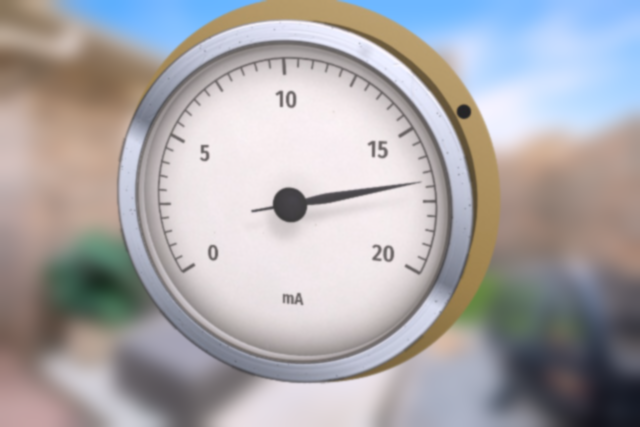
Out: {"value": 16.75, "unit": "mA"}
